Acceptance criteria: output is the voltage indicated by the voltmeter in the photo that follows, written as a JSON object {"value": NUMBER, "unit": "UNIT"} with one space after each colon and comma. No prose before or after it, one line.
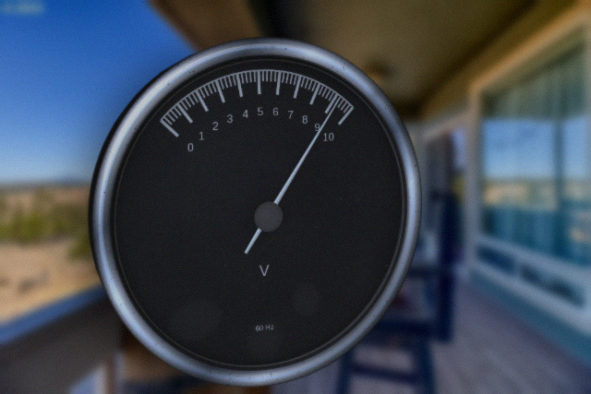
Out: {"value": 9, "unit": "V"}
